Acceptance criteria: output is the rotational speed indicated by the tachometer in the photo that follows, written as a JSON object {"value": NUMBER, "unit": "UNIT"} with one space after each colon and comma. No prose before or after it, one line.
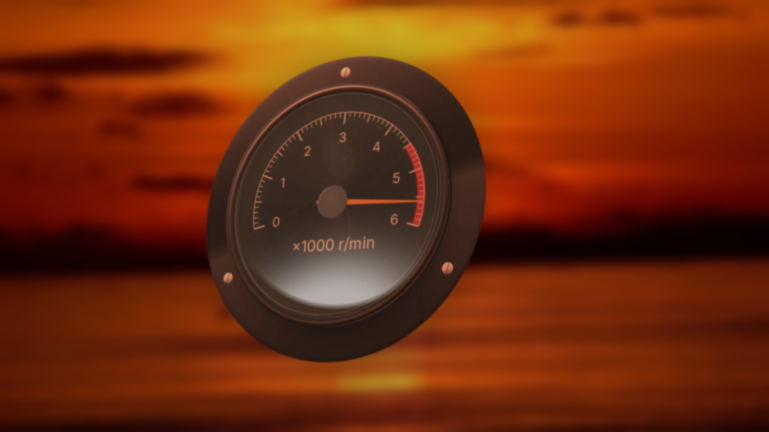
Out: {"value": 5600, "unit": "rpm"}
